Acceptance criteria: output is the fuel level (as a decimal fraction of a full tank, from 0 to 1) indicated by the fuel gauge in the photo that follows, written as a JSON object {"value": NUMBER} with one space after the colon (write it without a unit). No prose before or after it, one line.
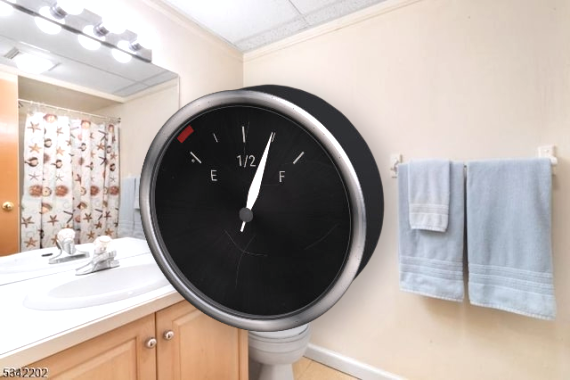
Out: {"value": 0.75}
